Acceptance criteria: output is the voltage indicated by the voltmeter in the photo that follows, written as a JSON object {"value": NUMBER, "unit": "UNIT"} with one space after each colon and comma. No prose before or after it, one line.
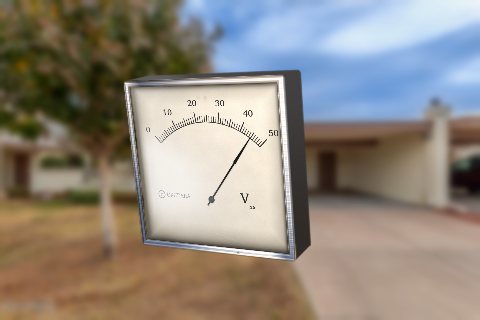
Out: {"value": 45, "unit": "V"}
